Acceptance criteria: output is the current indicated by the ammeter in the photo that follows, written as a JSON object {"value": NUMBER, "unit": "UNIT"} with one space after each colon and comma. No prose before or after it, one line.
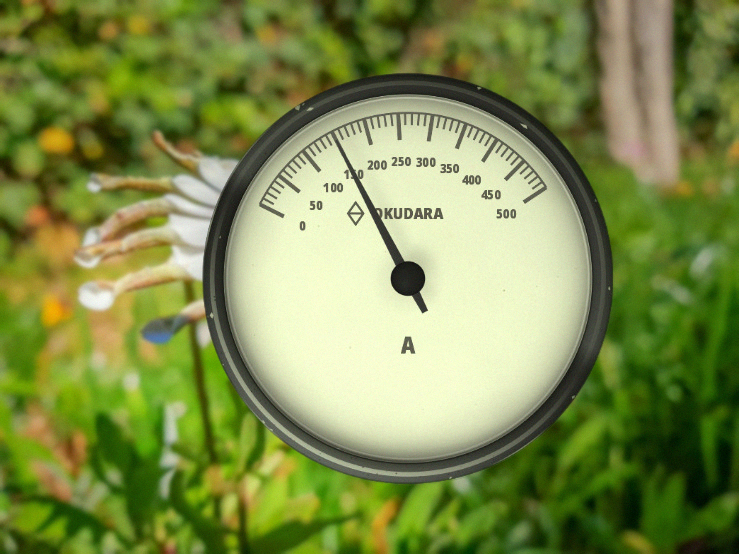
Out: {"value": 150, "unit": "A"}
